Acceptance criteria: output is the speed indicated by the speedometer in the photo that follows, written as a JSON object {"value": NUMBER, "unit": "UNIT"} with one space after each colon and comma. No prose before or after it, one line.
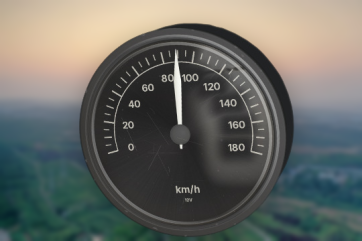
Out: {"value": 90, "unit": "km/h"}
